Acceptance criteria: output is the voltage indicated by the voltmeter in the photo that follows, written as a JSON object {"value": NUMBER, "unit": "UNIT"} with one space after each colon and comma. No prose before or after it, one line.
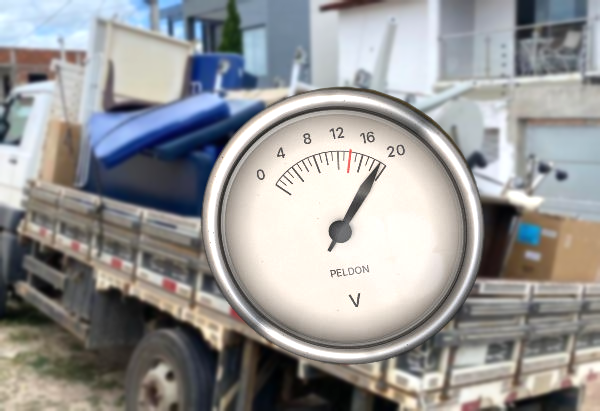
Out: {"value": 19, "unit": "V"}
